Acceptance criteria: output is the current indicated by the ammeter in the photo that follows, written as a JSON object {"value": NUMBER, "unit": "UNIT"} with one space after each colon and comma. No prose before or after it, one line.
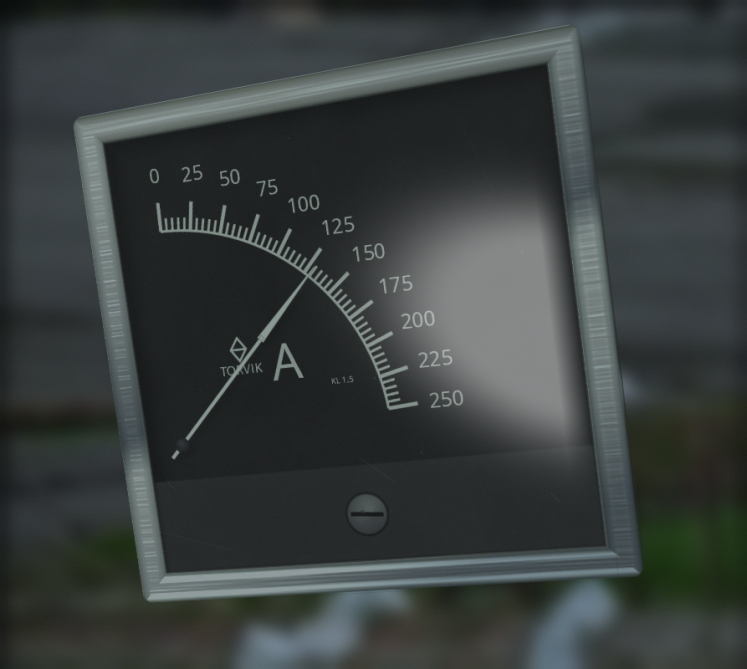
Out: {"value": 130, "unit": "A"}
